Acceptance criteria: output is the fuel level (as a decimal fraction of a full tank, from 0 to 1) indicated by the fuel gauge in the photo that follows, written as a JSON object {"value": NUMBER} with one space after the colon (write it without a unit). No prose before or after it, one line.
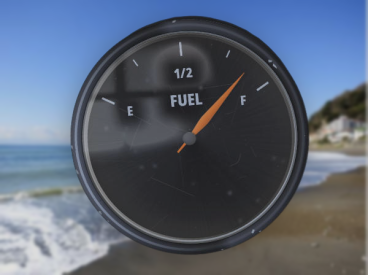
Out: {"value": 0.875}
